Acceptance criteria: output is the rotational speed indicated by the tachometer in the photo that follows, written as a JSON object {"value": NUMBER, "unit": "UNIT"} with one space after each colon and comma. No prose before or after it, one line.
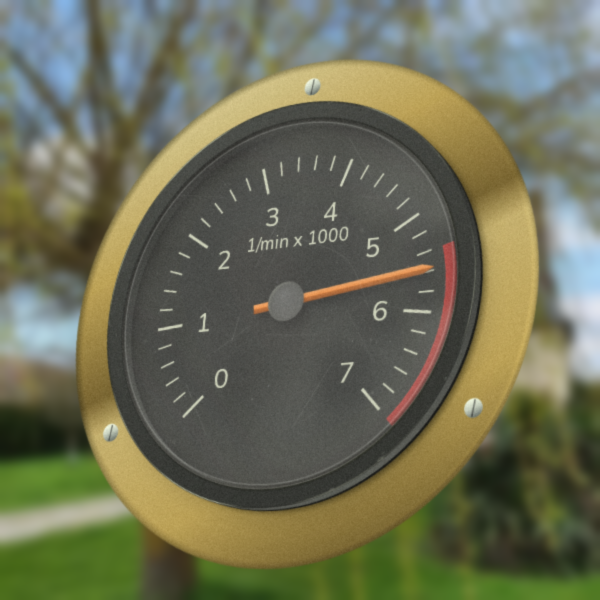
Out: {"value": 5600, "unit": "rpm"}
